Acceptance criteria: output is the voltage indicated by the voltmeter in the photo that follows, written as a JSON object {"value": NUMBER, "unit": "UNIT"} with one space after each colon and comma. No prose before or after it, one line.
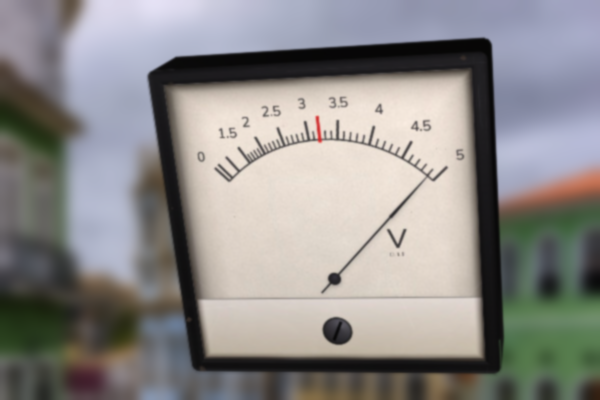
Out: {"value": 4.9, "unit": "V"}
